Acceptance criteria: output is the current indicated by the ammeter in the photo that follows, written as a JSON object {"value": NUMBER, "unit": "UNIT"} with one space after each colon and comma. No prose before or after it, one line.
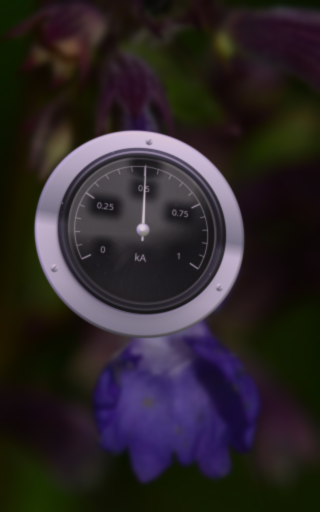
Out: {"value": 0.5, "unit": "kA"}
